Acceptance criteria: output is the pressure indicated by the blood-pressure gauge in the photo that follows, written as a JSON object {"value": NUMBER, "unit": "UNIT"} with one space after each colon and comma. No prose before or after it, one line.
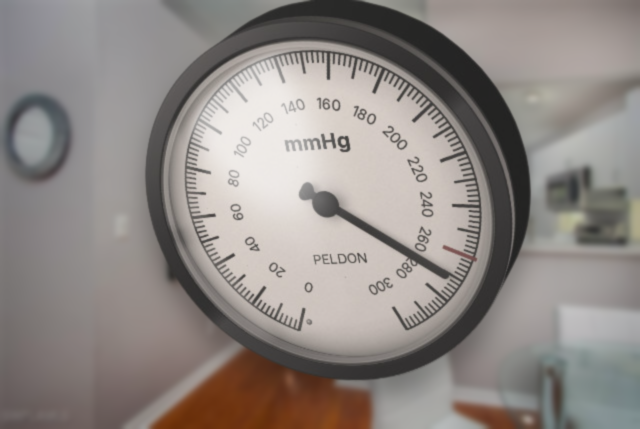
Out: {"value": 270, "unit": "mmHg"}
